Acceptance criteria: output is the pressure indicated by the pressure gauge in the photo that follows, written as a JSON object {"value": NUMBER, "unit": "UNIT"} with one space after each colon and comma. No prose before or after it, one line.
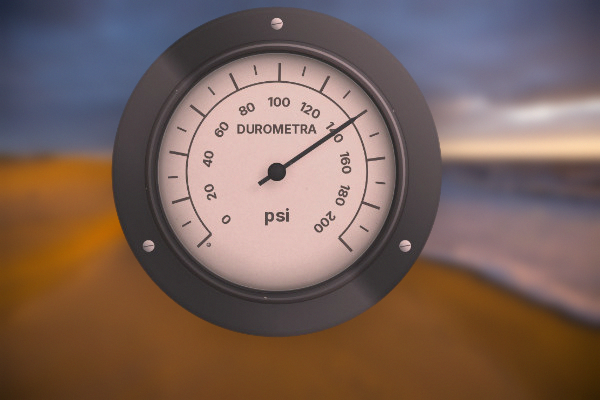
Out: {"value": 140, "unit": "psi"}
